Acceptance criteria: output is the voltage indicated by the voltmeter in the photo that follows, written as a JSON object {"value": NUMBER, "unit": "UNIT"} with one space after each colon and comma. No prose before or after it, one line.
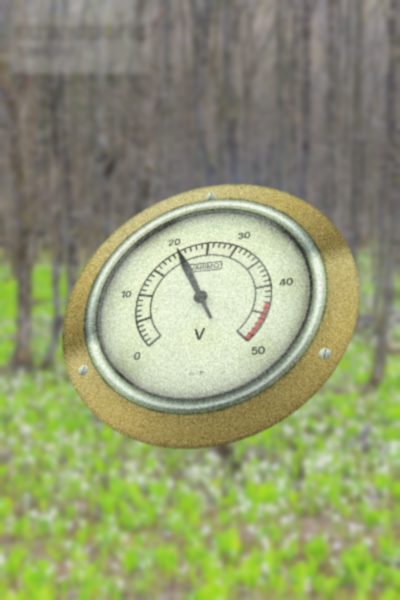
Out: {"value": 20, "unit": "V"}
